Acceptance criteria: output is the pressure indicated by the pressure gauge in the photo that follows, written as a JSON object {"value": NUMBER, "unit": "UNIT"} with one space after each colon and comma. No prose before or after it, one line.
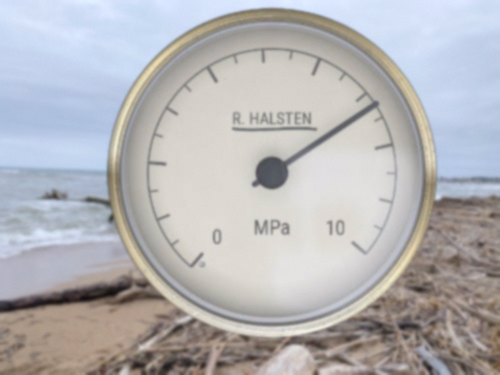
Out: {"value": 7.25, "unit": "MPa"}
